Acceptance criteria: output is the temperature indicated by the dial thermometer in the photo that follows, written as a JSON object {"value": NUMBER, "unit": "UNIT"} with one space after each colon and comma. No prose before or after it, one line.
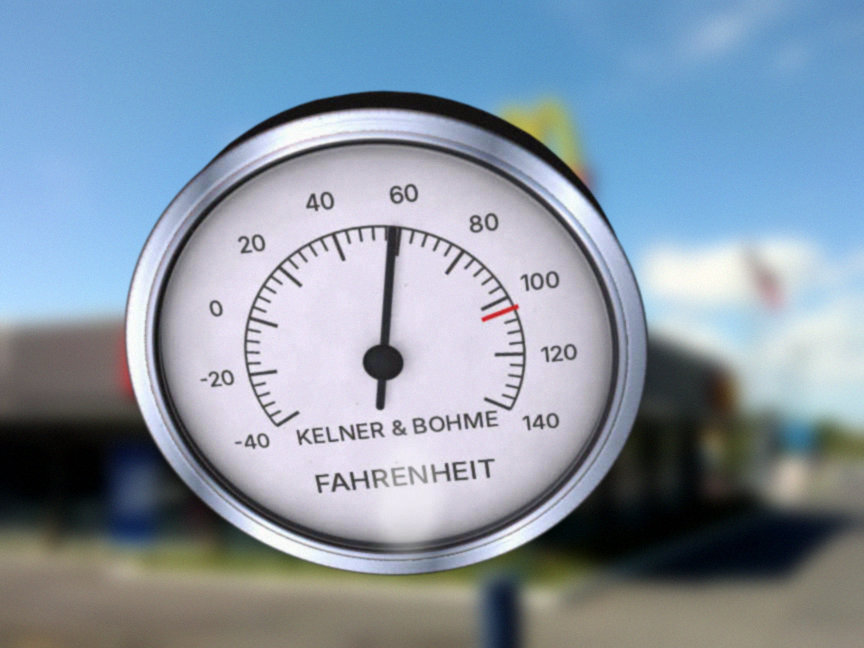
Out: {"value": 58, "unit": "°F"}
